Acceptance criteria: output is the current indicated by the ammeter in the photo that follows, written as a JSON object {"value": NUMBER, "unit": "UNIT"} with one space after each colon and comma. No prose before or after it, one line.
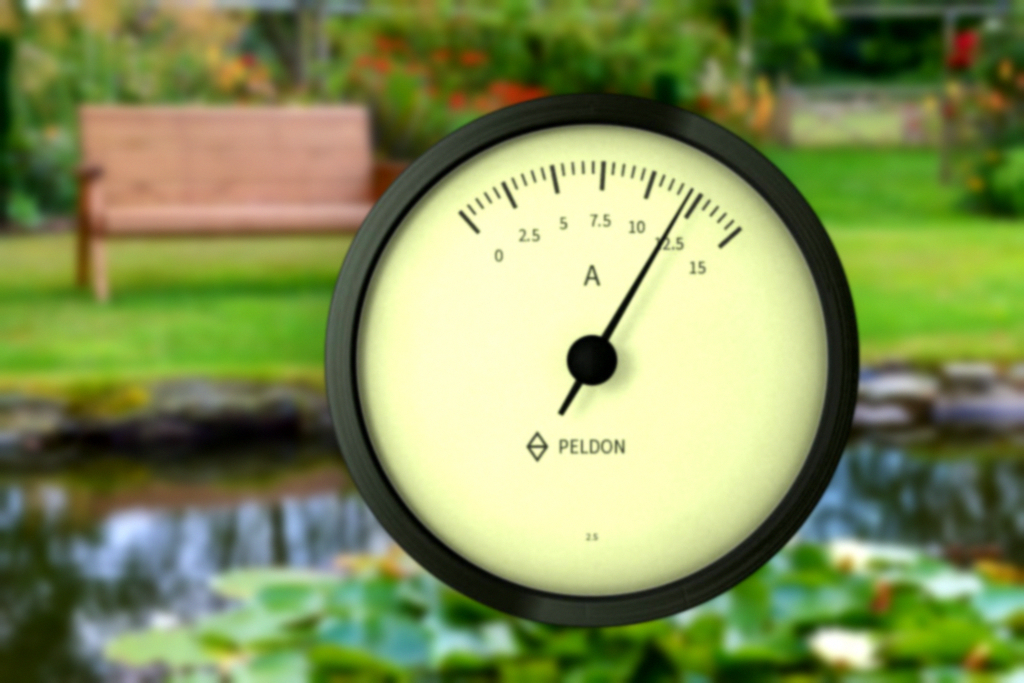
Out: {"value": 12, "unit": "A"}
